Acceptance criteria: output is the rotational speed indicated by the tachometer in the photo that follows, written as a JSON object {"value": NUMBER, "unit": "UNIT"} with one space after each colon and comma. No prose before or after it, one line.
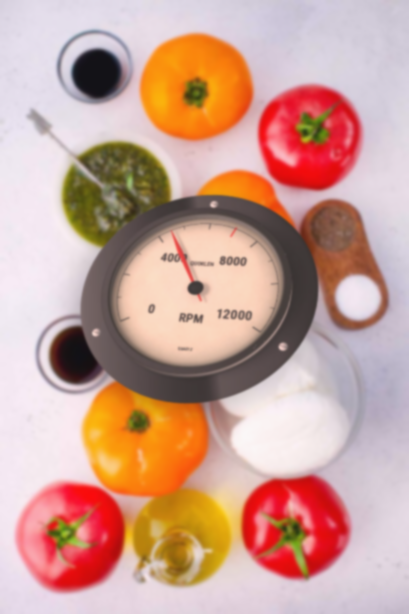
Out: {"value": 4500, "unit": "rpm"}
